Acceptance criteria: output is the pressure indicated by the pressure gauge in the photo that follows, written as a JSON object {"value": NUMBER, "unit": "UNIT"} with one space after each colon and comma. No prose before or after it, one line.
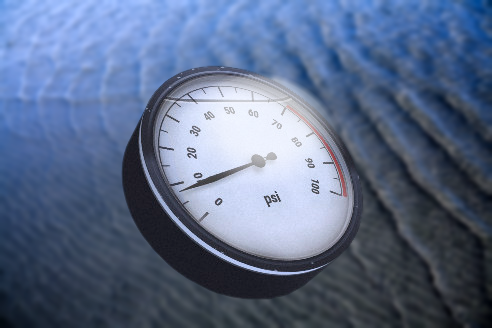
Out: {"value": 7.5, "unit": "psi"}
